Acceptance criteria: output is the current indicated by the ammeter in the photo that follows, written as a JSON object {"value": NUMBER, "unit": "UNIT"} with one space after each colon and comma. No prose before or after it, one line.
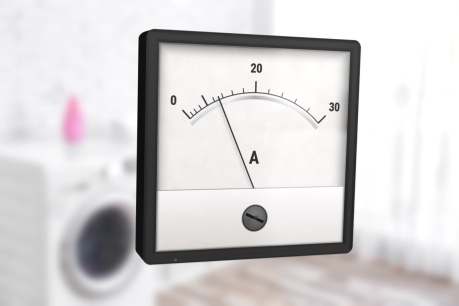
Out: {"value": 13, "unit": "A"}
